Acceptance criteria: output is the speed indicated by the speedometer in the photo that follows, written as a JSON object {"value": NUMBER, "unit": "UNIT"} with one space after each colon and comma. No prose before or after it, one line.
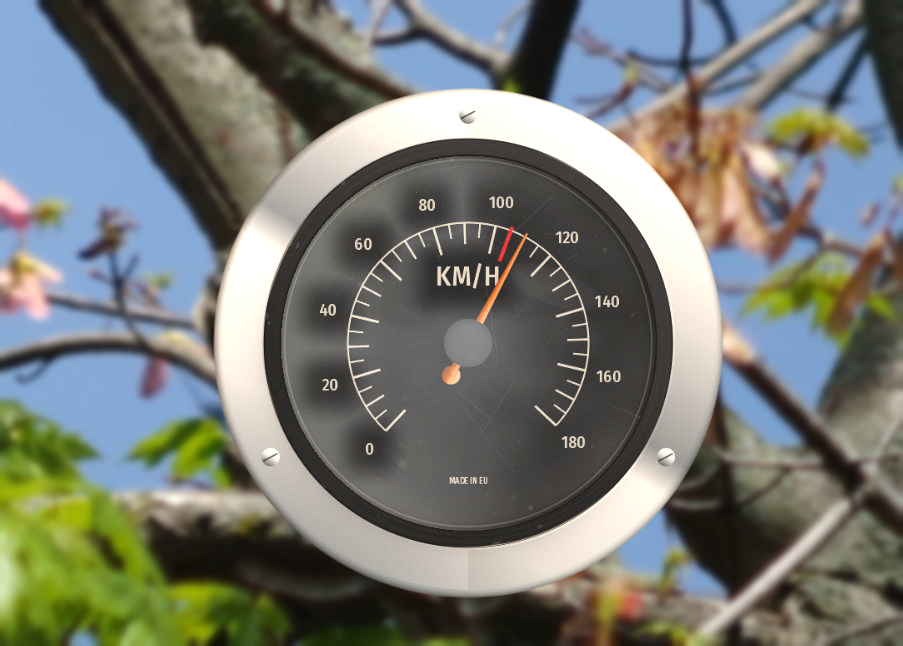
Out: {"value": 110, "unit": "km/h"}
